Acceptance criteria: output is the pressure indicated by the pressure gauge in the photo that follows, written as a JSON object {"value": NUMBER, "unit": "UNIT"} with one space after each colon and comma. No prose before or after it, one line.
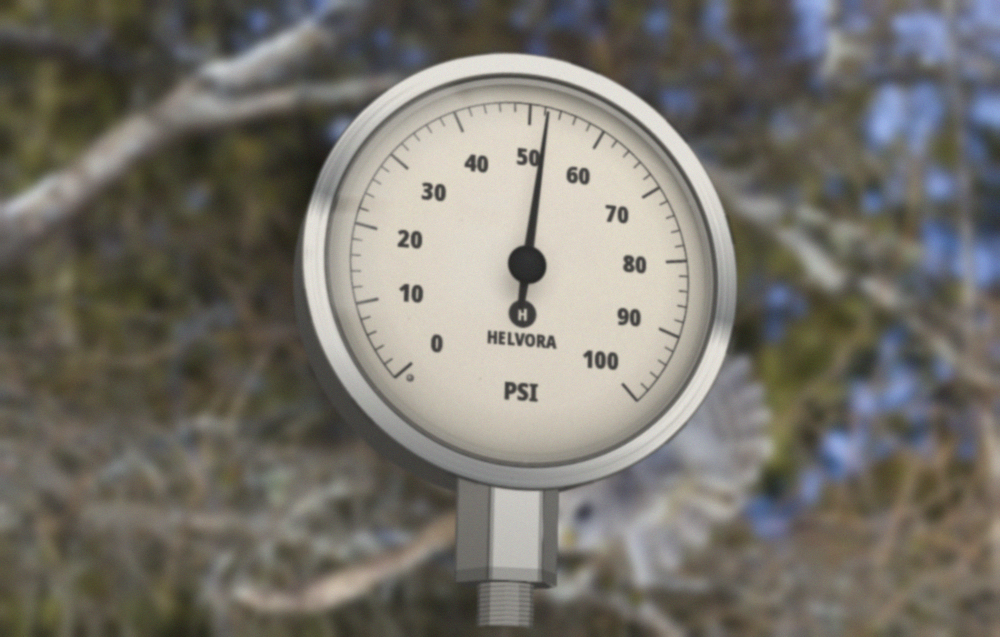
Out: {"value": 52, "unit": "psi"}
